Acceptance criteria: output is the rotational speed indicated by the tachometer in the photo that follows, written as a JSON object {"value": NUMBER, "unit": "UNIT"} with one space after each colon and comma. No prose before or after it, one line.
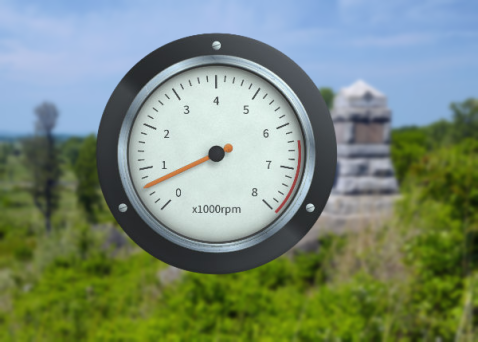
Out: {"value": 600, "unit": "rpm"}
